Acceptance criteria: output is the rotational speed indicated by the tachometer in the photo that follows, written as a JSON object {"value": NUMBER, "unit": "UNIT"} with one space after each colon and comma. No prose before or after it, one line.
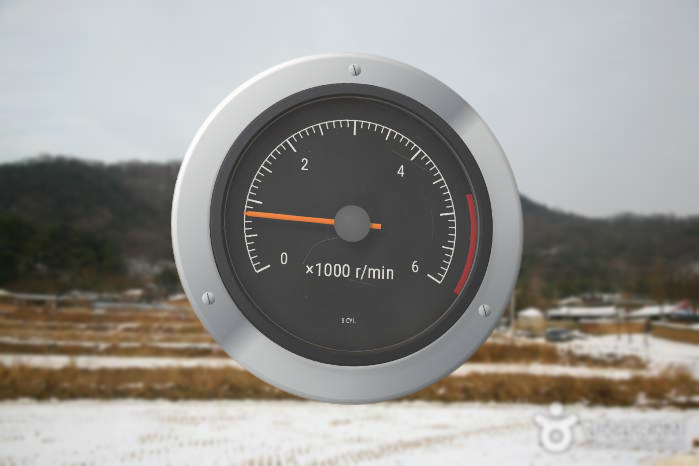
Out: {"value": 800, "unit": "rpm"}
